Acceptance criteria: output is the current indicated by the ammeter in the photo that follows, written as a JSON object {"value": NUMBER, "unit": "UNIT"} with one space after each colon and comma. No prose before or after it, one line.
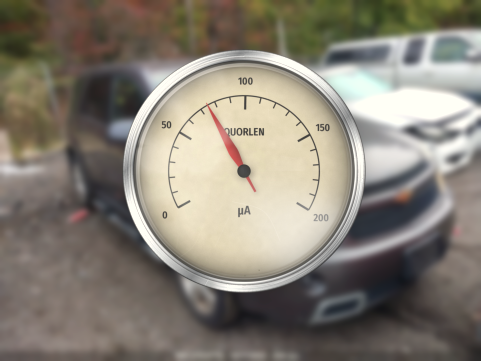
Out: {"value": 75, "unit": "µA"}
